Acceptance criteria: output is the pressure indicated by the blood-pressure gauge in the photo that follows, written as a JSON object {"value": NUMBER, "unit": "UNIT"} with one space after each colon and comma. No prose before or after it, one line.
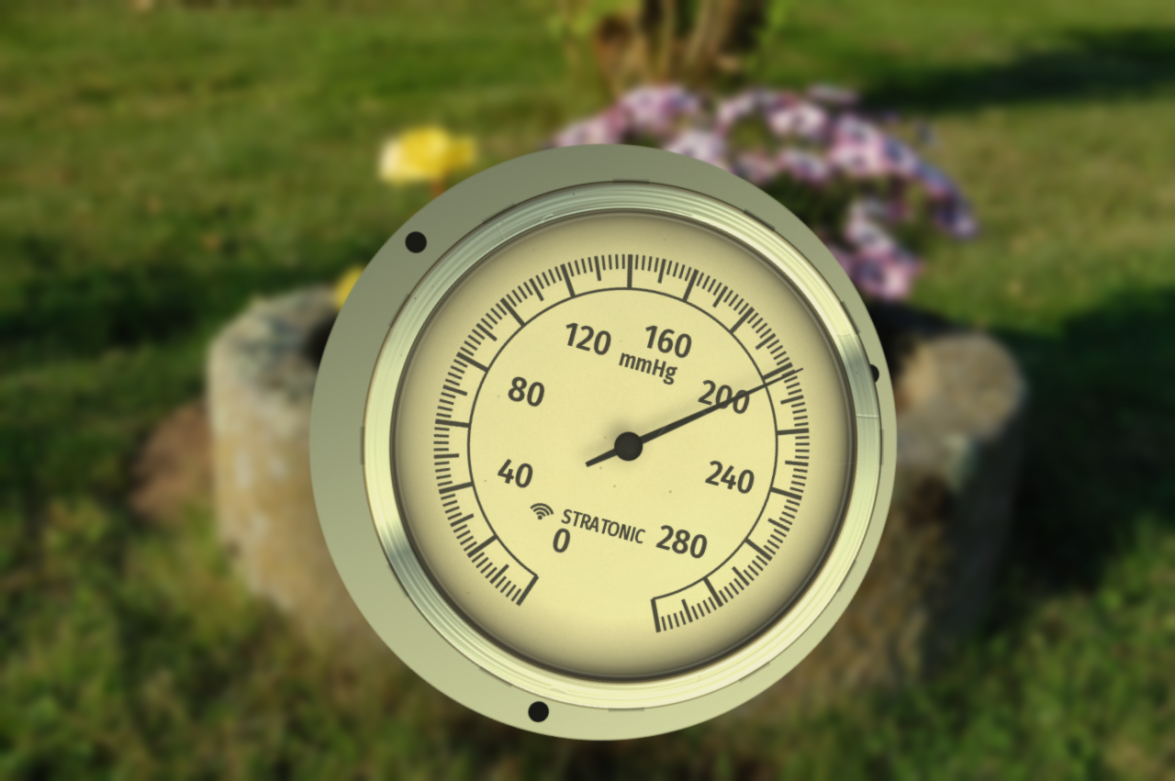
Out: {"value": 202, "unit": "mmHg"}
